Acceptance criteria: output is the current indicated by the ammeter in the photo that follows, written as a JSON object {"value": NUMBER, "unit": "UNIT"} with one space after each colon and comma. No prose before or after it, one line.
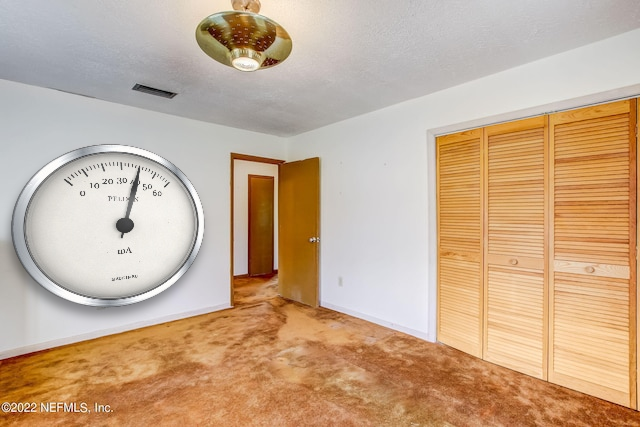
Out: {"value": 40, "unit": "mA"}
